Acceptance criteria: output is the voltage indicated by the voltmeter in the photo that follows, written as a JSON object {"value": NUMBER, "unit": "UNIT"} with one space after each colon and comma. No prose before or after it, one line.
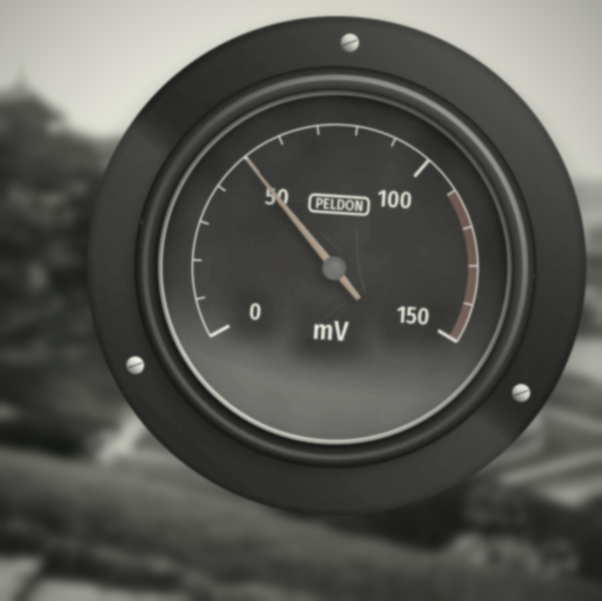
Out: {"value": 50, "unit": "mV"}
